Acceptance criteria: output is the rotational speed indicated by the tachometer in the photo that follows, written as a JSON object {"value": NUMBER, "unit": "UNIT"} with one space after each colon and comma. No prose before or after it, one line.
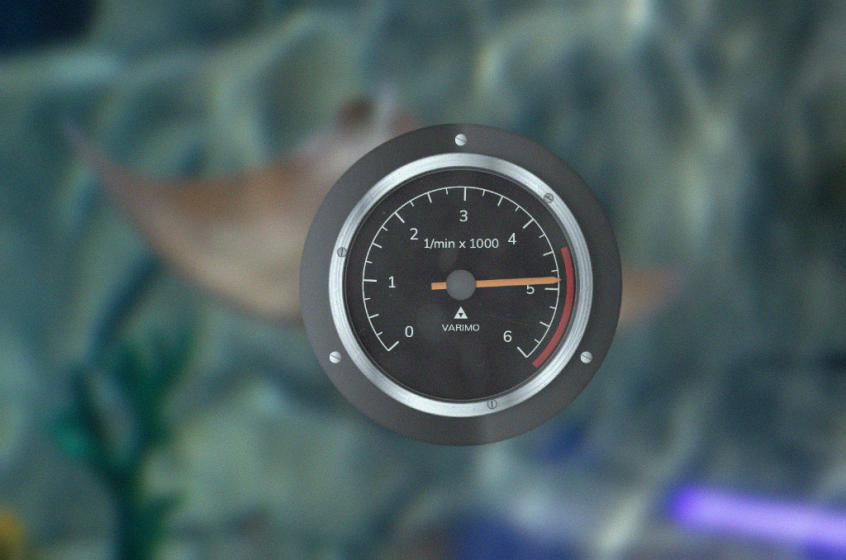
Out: {"value": 4875, "unit": "rpm"}
